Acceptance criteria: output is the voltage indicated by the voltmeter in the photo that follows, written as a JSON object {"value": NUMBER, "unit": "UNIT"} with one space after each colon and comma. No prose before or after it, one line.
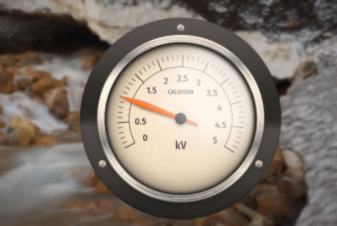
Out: {"value": 1, "unit": "kV"}
